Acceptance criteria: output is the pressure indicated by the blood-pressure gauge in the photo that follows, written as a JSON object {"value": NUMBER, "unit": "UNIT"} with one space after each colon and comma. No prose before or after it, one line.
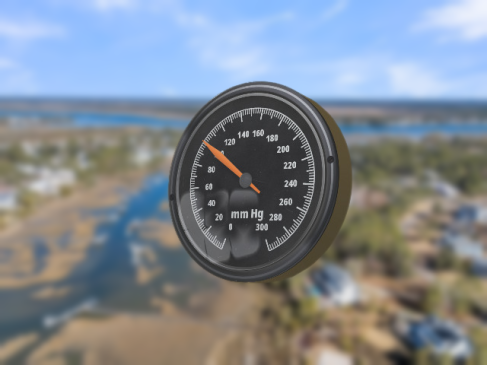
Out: {"value": 100, "unit": "mmHg"}
